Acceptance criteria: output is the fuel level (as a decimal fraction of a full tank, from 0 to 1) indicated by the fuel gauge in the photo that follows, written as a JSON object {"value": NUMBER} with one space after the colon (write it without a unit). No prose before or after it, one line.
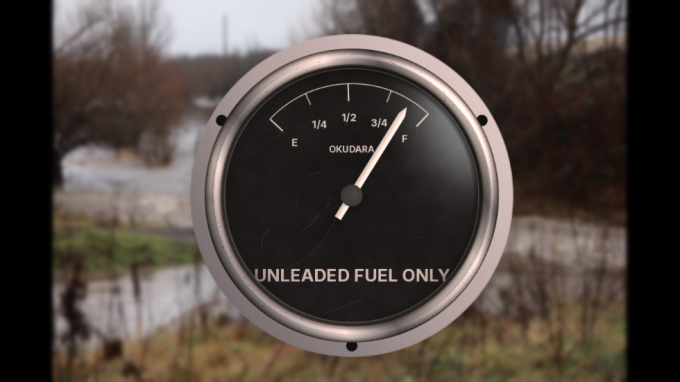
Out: {"value": 0.875}
